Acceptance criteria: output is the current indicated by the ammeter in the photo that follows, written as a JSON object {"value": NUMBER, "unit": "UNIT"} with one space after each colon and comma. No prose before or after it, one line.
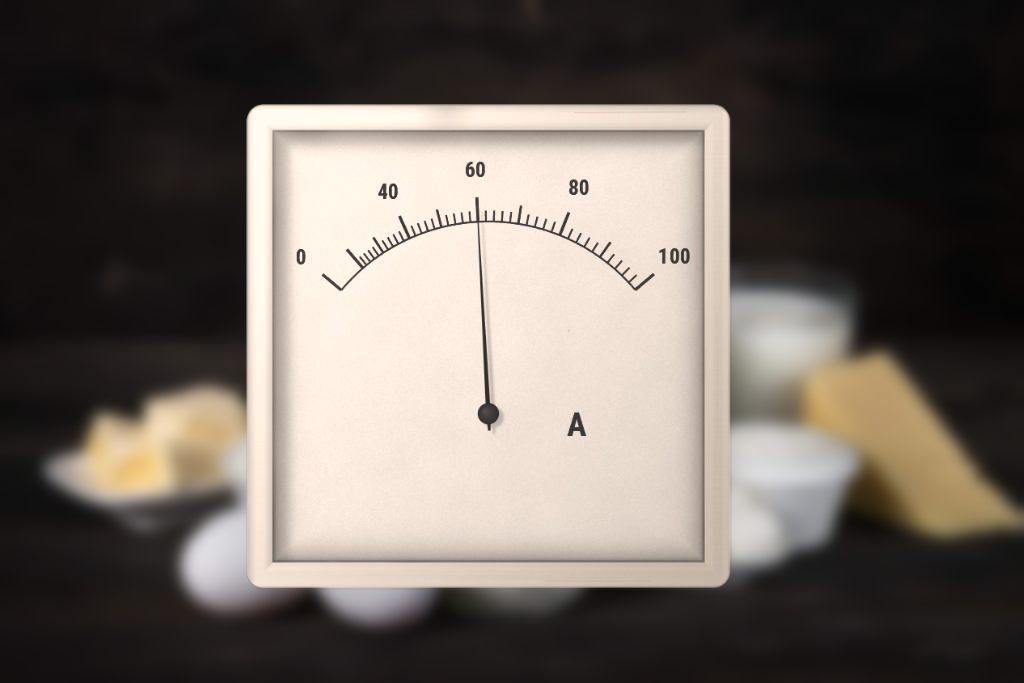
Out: {"value": 60, "unit": "A"}
